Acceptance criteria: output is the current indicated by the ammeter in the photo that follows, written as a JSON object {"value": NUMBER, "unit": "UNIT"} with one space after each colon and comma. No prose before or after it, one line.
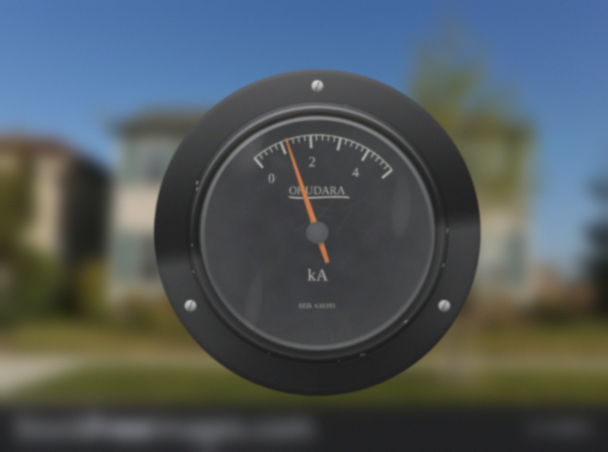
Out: {"value": 1.2, "unit": "kA"}
